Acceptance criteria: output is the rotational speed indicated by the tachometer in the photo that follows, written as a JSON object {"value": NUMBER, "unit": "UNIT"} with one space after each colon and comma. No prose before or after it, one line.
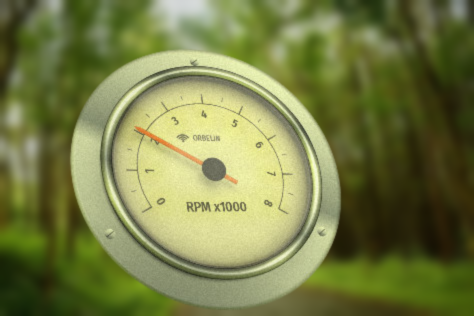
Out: {"value": 2000, "unit": "rpm"}
